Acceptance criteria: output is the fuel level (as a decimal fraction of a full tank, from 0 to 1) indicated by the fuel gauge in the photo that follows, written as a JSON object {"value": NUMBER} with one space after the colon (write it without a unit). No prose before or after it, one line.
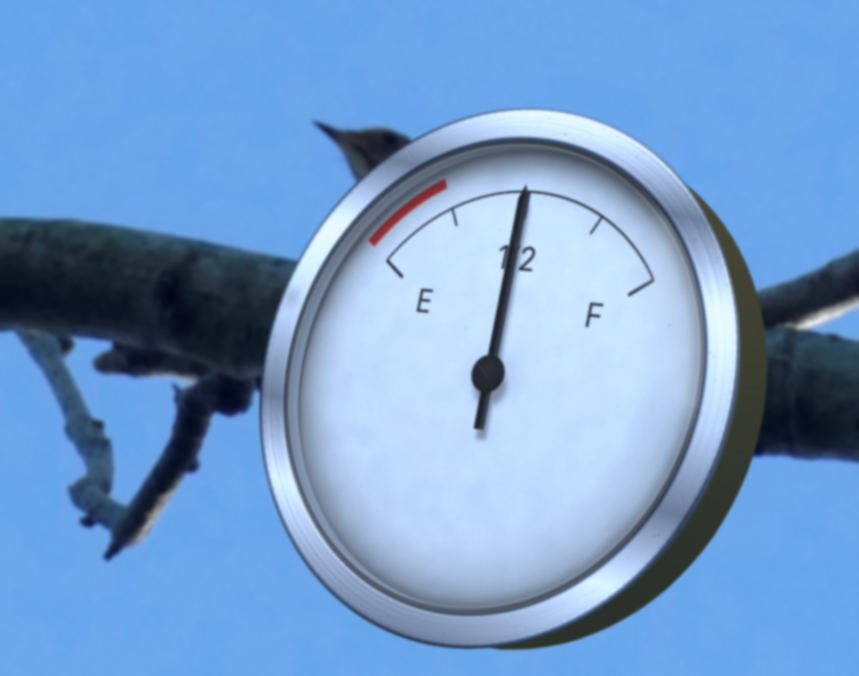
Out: {"value": 0.5}
